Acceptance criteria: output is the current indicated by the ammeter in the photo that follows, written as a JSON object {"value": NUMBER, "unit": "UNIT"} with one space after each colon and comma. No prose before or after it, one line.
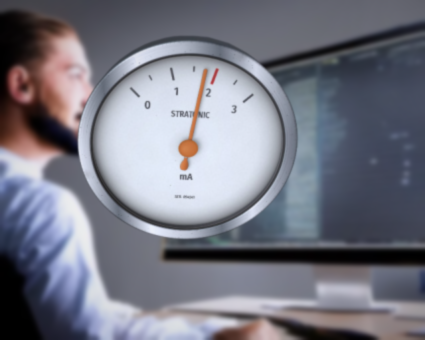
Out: {"value": 1.75, "unit": "mA"}
